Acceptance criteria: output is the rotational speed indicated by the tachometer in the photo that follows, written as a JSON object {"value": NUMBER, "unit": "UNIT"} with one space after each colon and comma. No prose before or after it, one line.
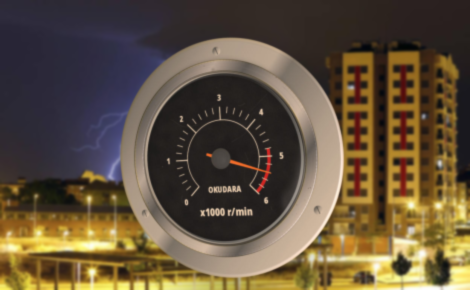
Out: {"value": 5400, "unit": "rpm"}
